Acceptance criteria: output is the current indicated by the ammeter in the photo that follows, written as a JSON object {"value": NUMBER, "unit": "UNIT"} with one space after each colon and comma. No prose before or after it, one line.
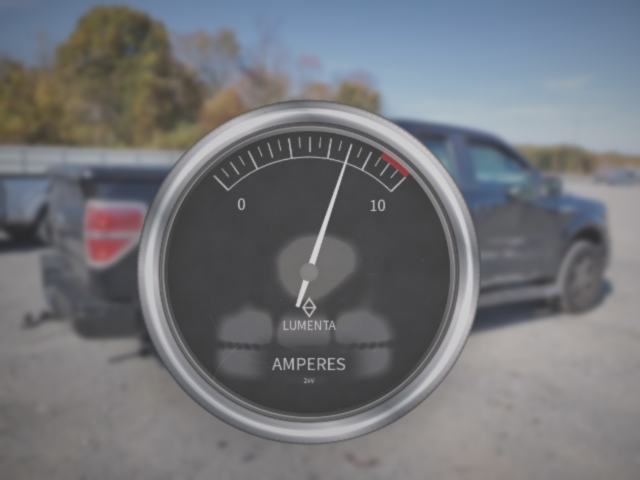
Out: {"value": 7, "unit": "A"}
